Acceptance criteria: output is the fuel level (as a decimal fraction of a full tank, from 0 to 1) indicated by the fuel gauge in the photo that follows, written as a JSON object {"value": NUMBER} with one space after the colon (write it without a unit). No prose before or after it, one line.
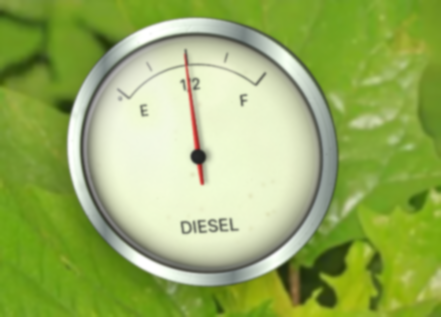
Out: {"value": 0.5}
